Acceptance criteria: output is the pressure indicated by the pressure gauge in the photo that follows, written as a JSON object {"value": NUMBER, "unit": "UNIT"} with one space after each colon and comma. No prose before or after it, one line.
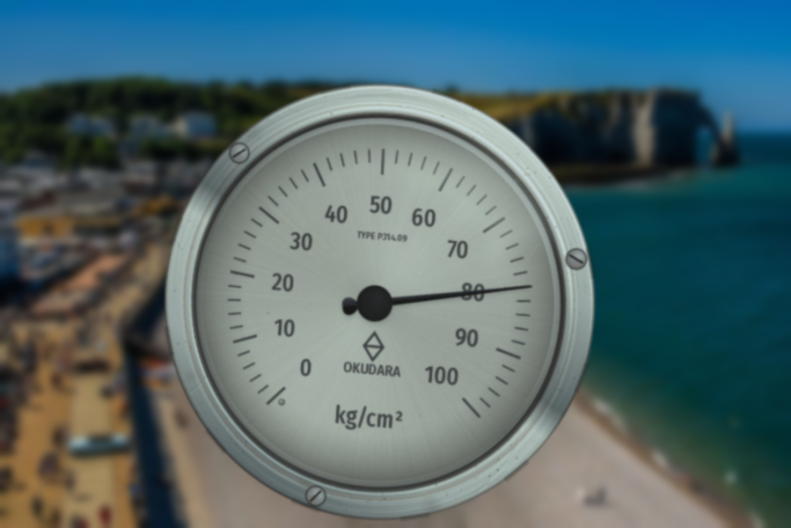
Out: {"value": 80, "unit": "kg/cm²"}
